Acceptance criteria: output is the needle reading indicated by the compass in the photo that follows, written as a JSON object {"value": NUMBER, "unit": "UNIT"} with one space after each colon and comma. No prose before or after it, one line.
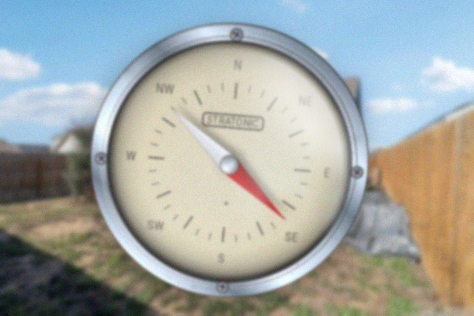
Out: {"value": 130, "unit": "°"}
